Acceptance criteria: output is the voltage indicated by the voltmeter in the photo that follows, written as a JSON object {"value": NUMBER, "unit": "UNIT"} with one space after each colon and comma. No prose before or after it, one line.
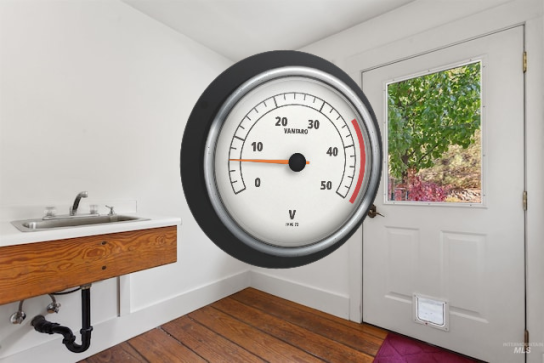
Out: {"value": 6, "unit": "V"}
